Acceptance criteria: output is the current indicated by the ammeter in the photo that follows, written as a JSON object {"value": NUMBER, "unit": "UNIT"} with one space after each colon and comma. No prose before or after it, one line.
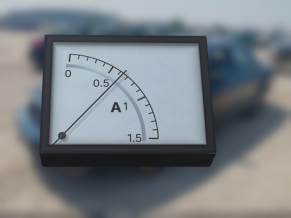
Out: {"value": 0.65, "unit": "A"}
